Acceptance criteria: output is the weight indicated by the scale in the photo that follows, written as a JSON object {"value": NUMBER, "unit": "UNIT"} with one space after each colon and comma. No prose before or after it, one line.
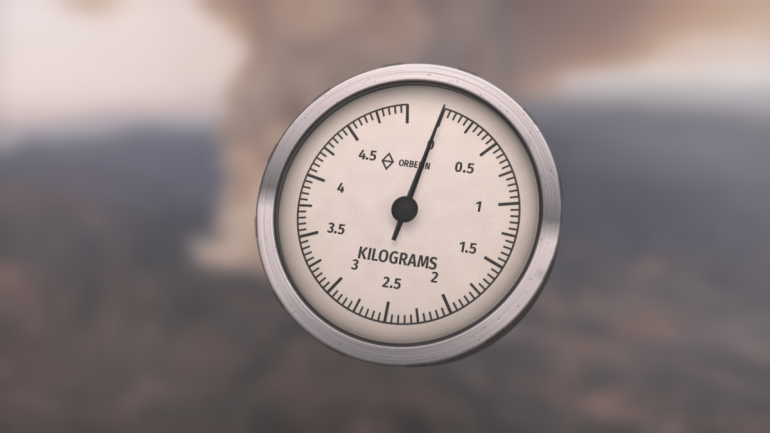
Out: {"value": 0, "unit": "kg"}
